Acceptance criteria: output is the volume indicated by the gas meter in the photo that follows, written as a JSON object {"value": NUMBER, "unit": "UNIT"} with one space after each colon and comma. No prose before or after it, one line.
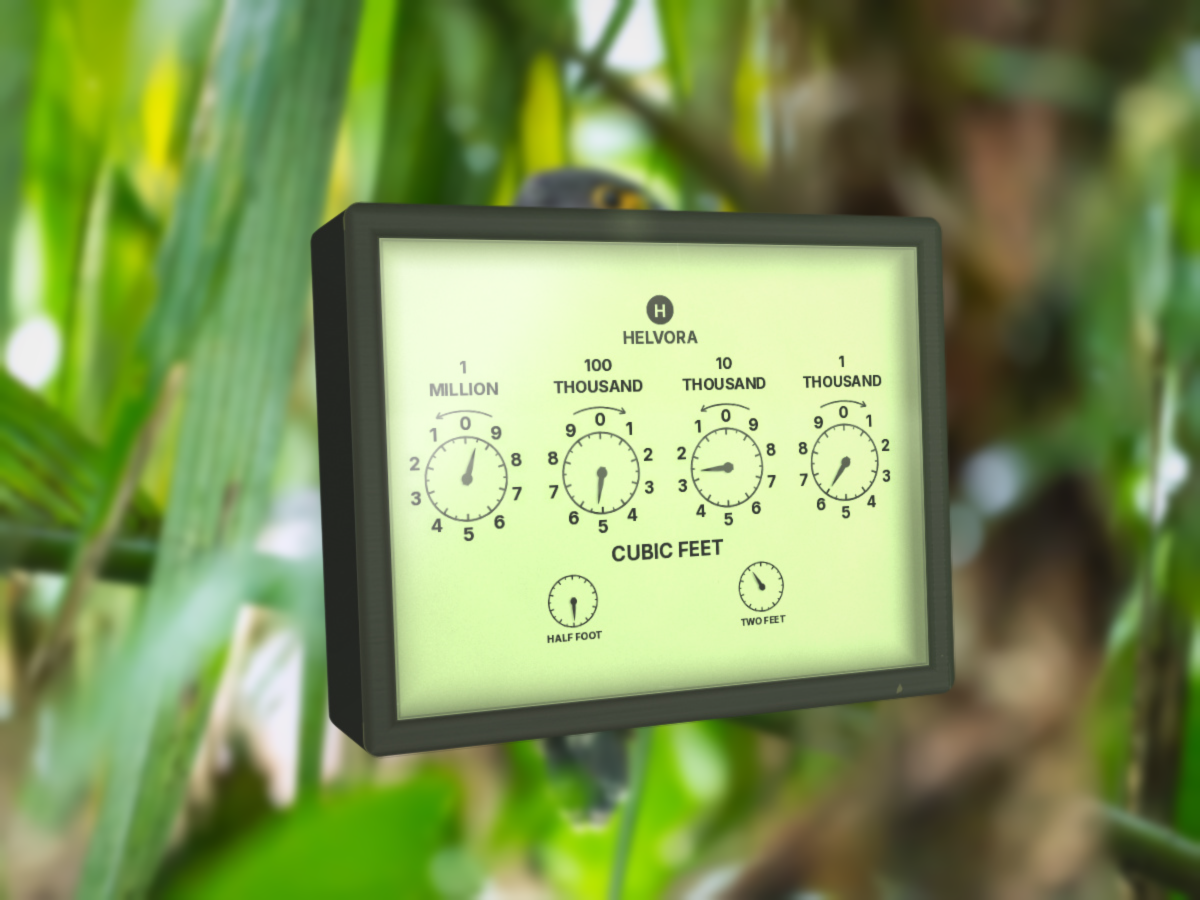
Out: {"value": 952600, "unit": "ft³"}
